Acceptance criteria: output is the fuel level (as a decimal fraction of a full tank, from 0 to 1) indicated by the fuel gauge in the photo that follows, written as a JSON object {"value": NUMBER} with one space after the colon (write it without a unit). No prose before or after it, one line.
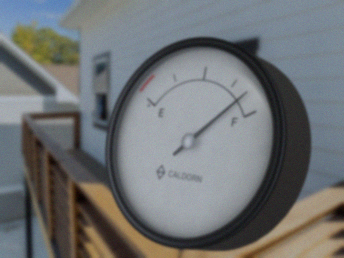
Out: {"value": 0.875}
